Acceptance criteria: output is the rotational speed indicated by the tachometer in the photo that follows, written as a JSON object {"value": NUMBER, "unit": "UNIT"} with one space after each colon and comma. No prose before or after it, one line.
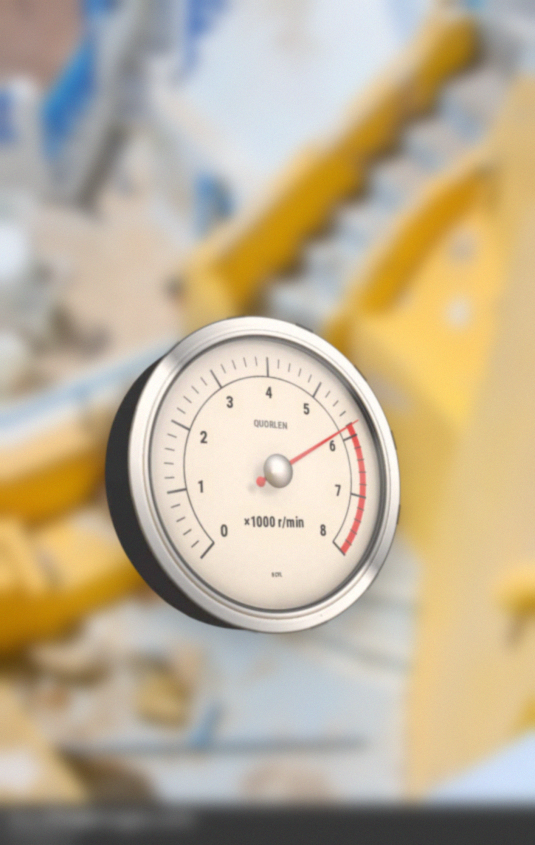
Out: {"value": 5800, "unit": "rpm"}
